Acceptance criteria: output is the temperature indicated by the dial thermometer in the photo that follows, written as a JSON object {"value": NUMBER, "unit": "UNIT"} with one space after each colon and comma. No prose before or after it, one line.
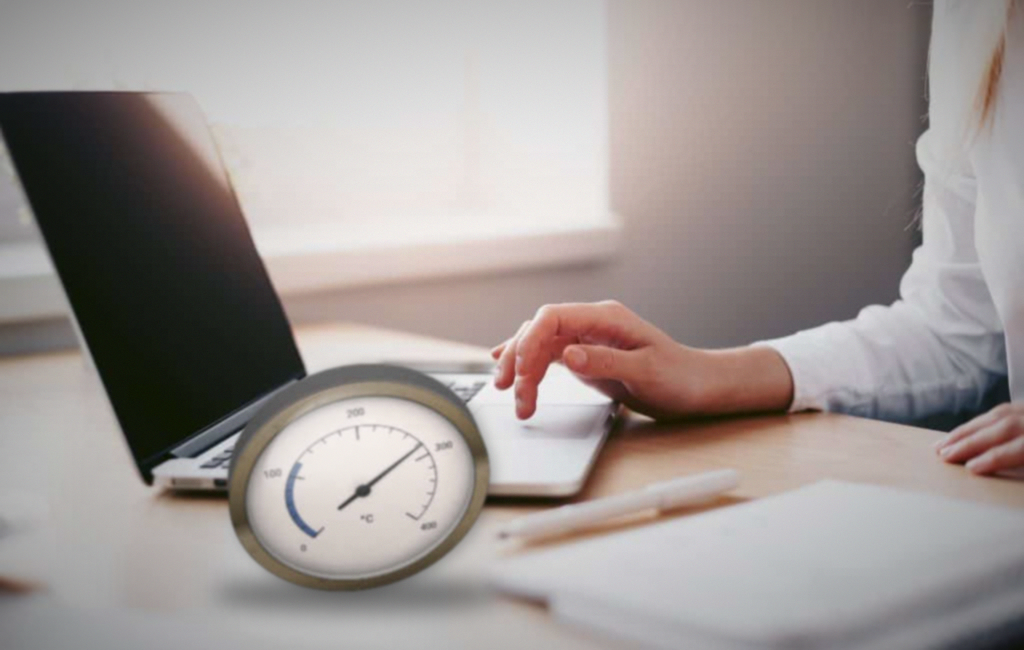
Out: {"value": 280, "unit": "°C"}
